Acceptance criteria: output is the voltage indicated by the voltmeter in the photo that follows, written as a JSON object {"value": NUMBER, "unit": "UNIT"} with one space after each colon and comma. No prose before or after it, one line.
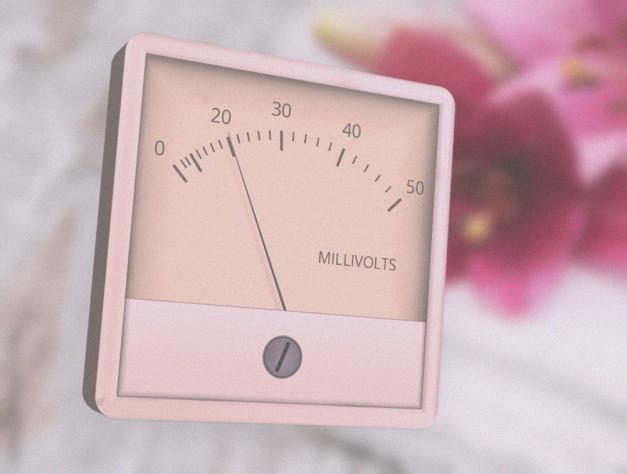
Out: {"value": 20, "unit": "mV"}
